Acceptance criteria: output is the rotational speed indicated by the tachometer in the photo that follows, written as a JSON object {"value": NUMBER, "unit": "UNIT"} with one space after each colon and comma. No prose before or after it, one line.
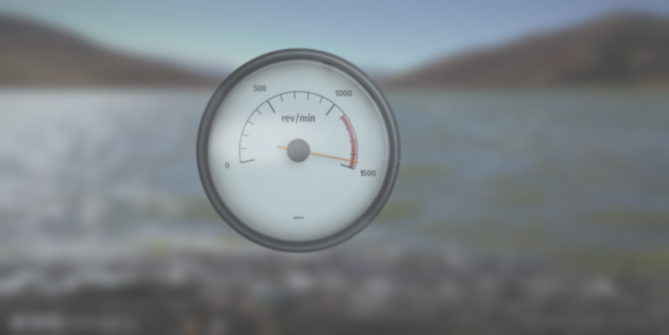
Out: {"value": 1450, "unit": "rpm"}
